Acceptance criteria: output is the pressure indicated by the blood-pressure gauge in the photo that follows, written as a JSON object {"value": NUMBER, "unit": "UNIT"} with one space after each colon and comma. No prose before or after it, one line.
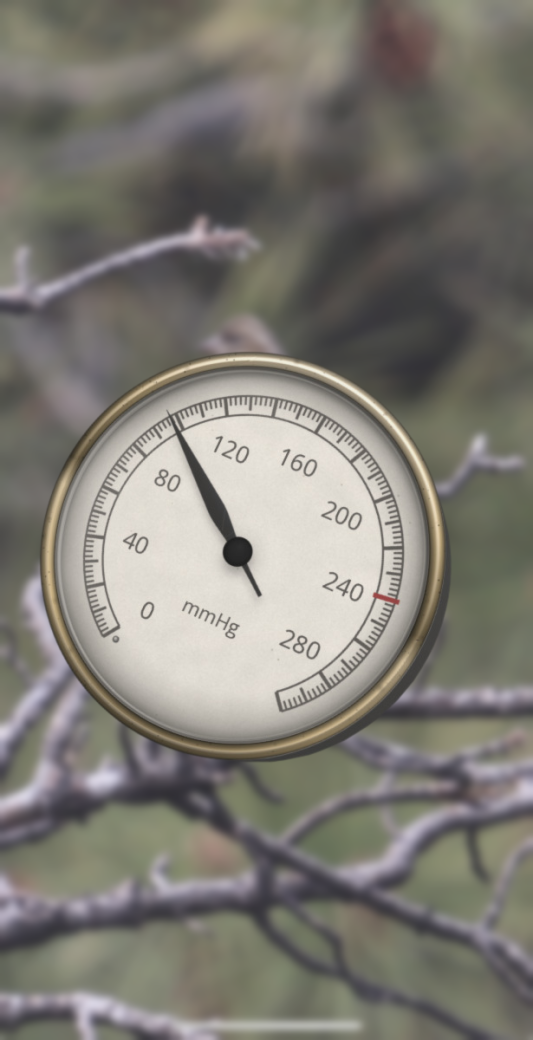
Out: {"value": 98, "unit": "mmHg"}
